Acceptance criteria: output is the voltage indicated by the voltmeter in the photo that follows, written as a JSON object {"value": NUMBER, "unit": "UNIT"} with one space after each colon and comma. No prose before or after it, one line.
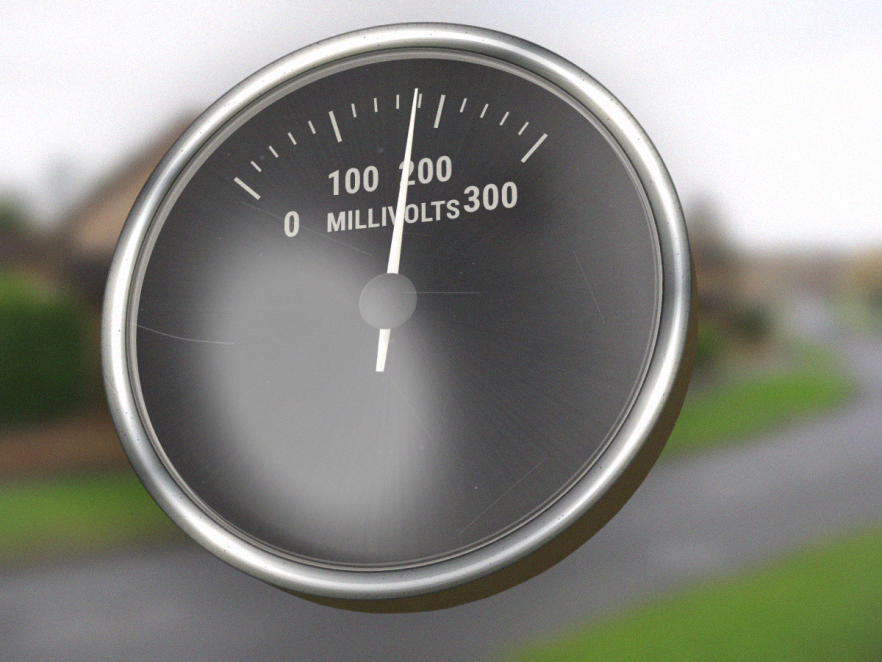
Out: {"value": 180, "unit": "mV"}
